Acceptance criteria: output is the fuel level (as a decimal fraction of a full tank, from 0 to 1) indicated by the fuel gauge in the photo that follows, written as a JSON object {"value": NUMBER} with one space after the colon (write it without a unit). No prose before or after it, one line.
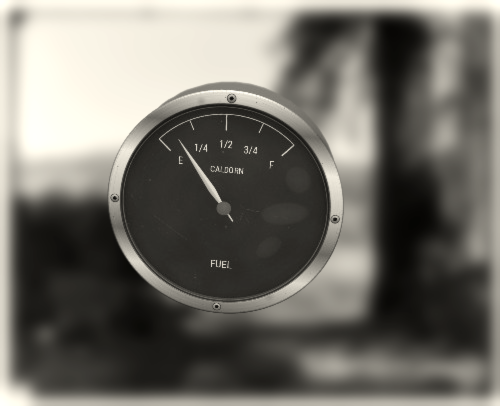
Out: {"value": 0.125}
